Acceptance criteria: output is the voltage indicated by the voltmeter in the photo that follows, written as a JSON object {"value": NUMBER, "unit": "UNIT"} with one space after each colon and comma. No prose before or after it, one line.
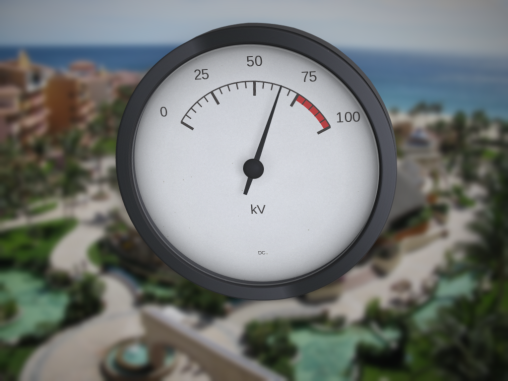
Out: {"value": 65, "unit": "kV"}
